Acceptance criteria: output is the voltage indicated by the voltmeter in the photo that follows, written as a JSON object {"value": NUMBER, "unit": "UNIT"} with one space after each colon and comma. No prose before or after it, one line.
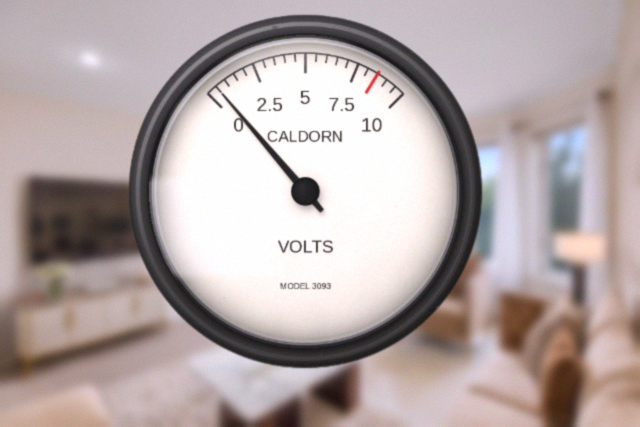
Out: {"value": 0.5, "unit": "V"}
